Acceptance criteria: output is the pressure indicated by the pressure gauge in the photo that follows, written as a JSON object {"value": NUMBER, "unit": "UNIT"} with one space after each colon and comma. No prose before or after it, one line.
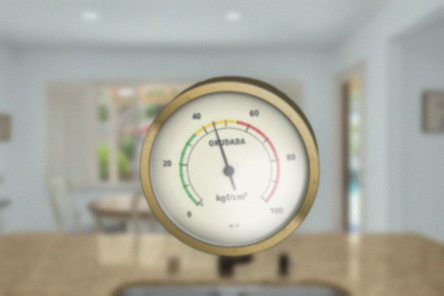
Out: {"value": 45, "unit": "kg/cm²"}
